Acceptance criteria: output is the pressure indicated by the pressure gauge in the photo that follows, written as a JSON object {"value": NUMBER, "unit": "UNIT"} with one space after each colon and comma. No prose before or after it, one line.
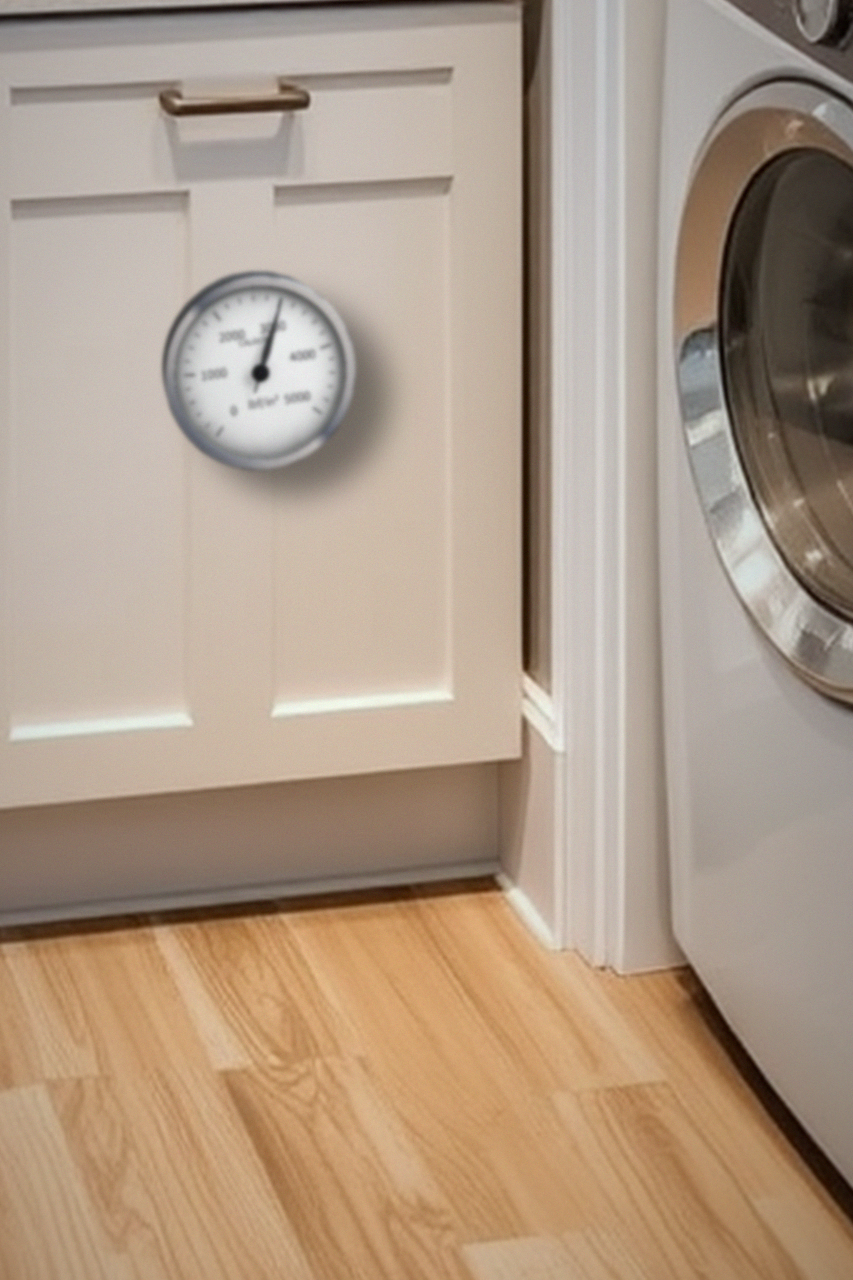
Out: {"value": 3000, "unit": "psi"}
